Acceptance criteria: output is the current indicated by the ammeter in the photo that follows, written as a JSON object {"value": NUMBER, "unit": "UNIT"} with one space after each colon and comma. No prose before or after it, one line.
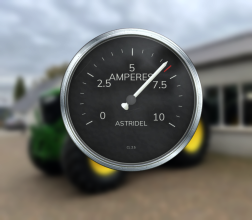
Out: {"value": 6.75, "unit": "A"}
